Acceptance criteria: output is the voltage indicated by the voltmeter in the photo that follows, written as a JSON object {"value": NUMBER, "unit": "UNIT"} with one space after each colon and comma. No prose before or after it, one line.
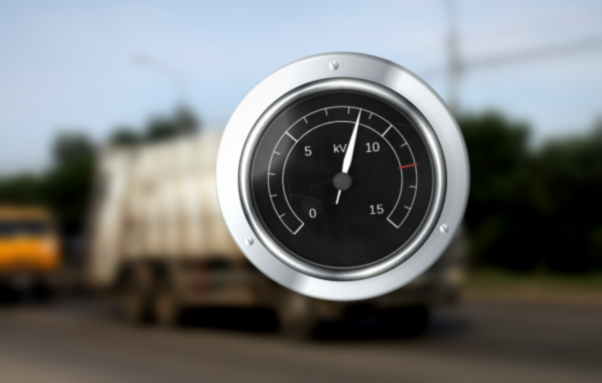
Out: {"value": 8.5, "unit": "kV"}
